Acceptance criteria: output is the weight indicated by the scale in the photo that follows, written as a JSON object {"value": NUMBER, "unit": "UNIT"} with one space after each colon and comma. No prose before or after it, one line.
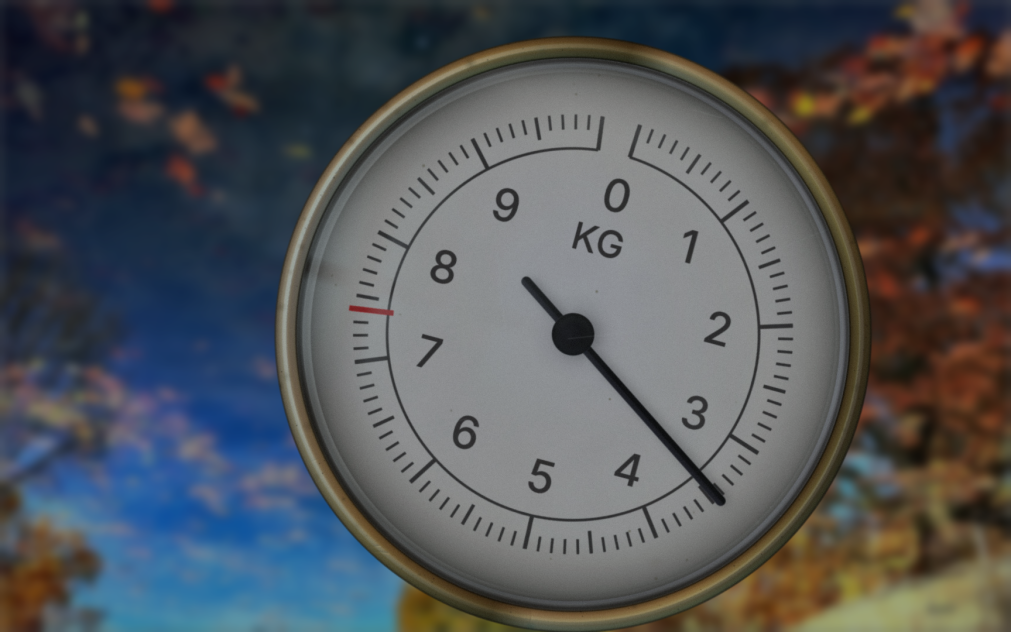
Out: {"value": 3.45, "unit": "kg"}
